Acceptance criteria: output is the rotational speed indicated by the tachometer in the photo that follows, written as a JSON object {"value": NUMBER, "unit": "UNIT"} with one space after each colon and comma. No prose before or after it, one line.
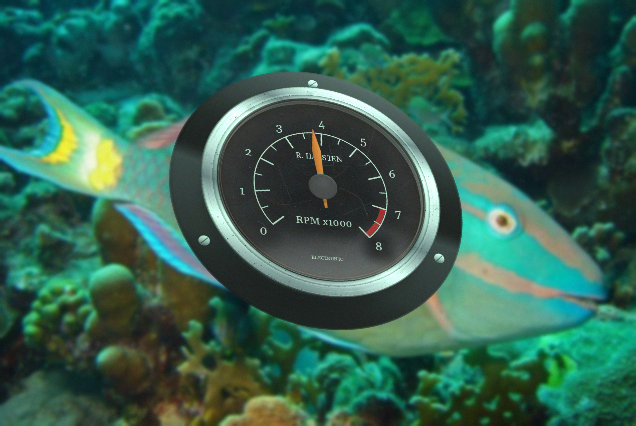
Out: {"value": 3750, "unit": "rpm"}
